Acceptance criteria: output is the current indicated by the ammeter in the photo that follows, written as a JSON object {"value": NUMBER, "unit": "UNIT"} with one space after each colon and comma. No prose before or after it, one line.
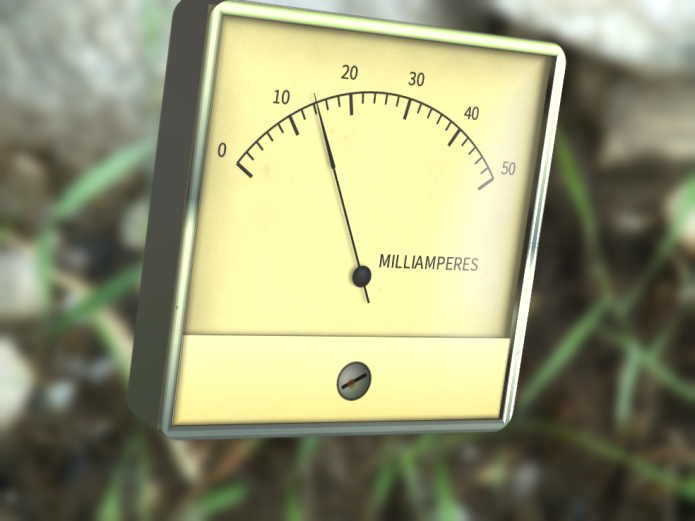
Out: {"value": 14, "unit": "mA"}
